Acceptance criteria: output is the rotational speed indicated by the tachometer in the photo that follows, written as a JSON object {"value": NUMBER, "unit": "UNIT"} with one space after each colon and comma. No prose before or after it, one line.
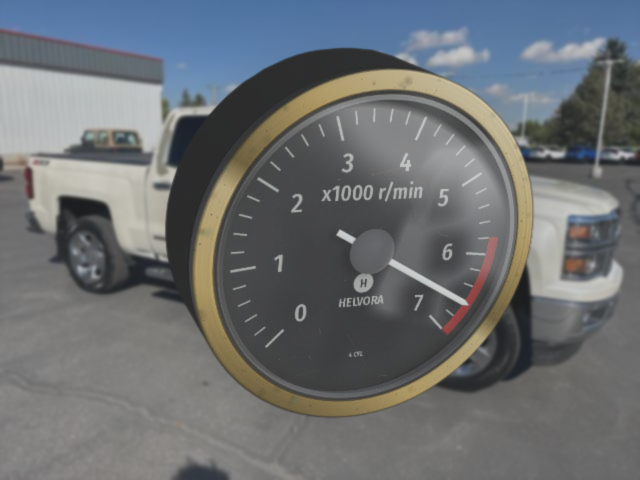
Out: {"value": 6600, "unit": "rpm"}
